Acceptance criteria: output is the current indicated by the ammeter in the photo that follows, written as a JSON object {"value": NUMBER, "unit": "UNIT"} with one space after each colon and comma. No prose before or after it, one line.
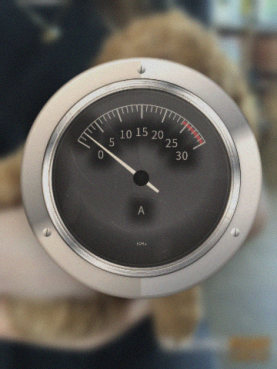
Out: {"value": 2, "unit": "A"}
